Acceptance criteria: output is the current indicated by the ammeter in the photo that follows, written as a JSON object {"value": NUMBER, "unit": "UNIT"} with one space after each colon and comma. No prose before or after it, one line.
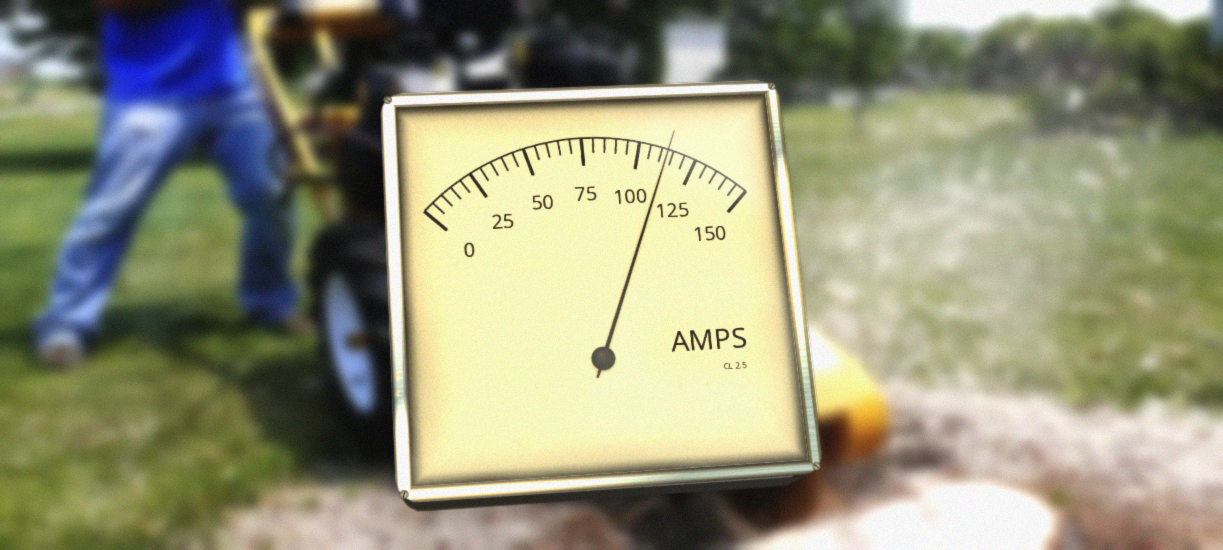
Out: {"value": 112.5, "unit": "A"}
